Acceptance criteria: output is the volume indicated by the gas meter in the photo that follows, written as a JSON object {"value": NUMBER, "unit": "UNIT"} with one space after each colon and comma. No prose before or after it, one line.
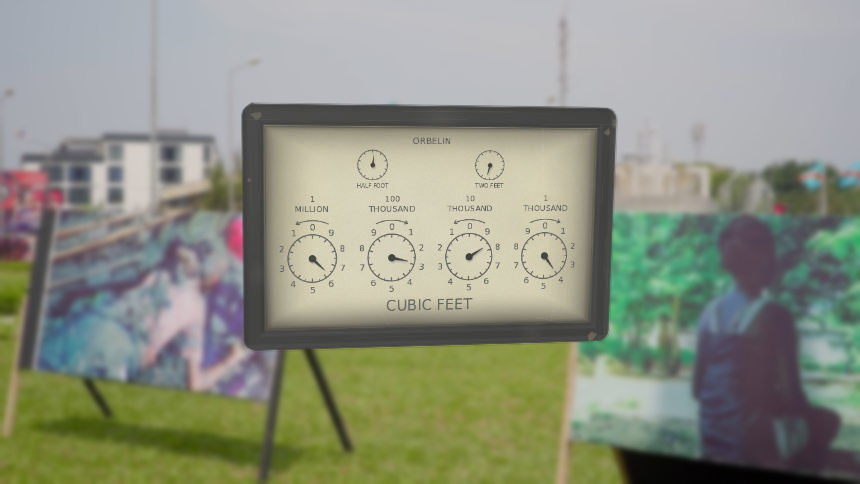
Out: {"value": 628400, "unit": "ft³"}
